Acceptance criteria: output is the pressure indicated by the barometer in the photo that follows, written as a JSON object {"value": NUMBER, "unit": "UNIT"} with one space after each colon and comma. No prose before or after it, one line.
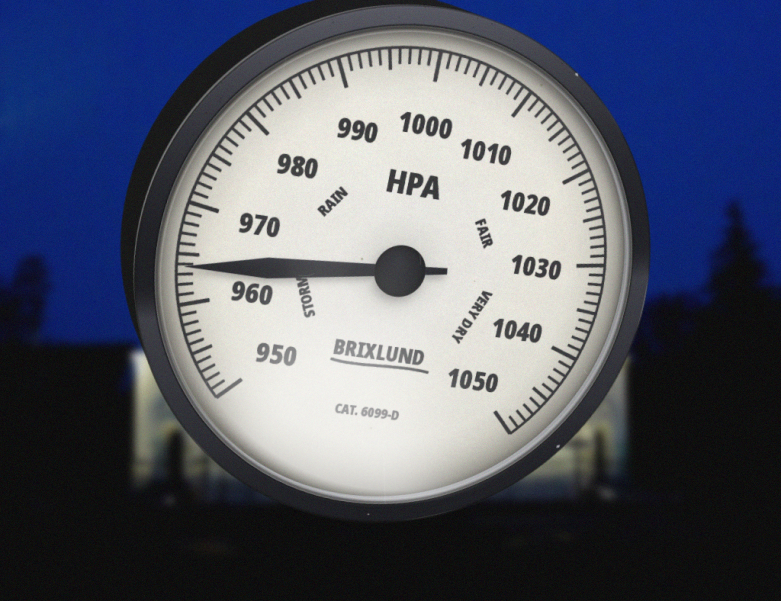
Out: {"value": 964, "unit": "hPa"}
